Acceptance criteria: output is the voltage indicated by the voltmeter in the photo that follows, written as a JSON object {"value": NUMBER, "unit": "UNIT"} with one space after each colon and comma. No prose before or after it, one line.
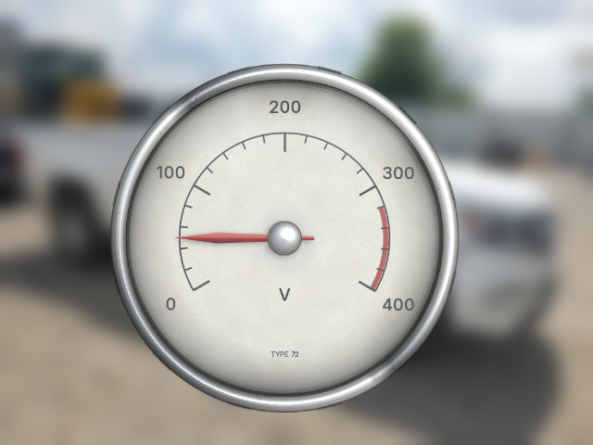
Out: {"value": 50, "unit": "V"}
